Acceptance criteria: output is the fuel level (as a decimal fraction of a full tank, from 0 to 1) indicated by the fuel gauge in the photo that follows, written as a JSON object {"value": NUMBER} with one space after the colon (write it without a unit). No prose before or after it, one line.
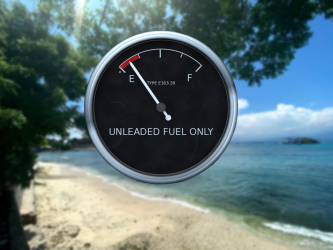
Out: {"value": 0.125}
